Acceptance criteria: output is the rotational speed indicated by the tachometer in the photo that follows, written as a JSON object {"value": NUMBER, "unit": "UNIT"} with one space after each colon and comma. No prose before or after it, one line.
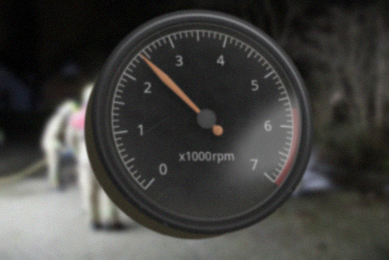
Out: {"value": 2400, "unit": "rpm"}
